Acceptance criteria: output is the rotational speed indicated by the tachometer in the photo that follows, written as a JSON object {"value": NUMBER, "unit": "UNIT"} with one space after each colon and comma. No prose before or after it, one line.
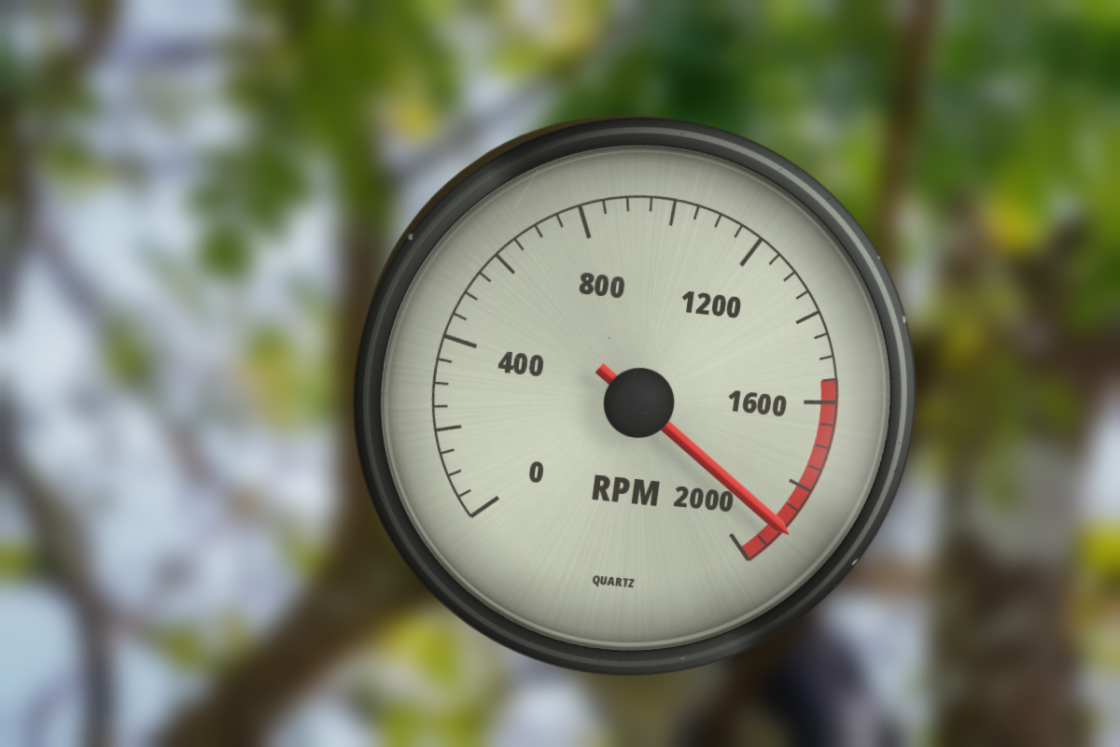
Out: {"value": 1900, "unit": "rpm"}
